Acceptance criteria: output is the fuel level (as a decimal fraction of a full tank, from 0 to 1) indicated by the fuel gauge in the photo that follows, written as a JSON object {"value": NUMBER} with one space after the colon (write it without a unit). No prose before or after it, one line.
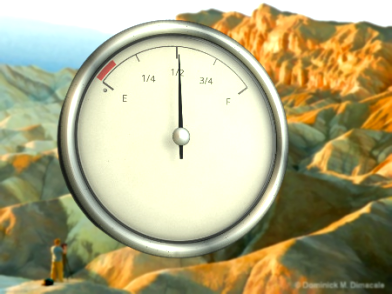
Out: {"value": 0.5}
